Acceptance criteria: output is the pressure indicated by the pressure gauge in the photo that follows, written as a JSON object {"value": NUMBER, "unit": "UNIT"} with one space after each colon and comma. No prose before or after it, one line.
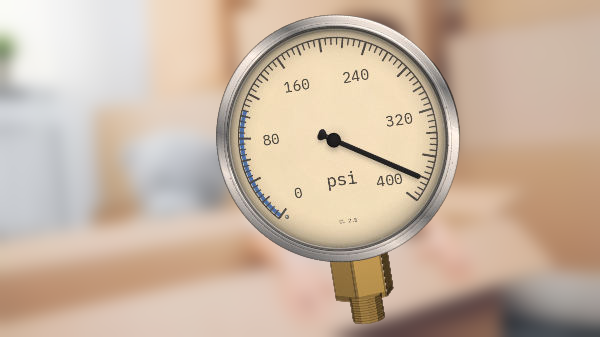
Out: {"value": 380, "unit": "psi"}
